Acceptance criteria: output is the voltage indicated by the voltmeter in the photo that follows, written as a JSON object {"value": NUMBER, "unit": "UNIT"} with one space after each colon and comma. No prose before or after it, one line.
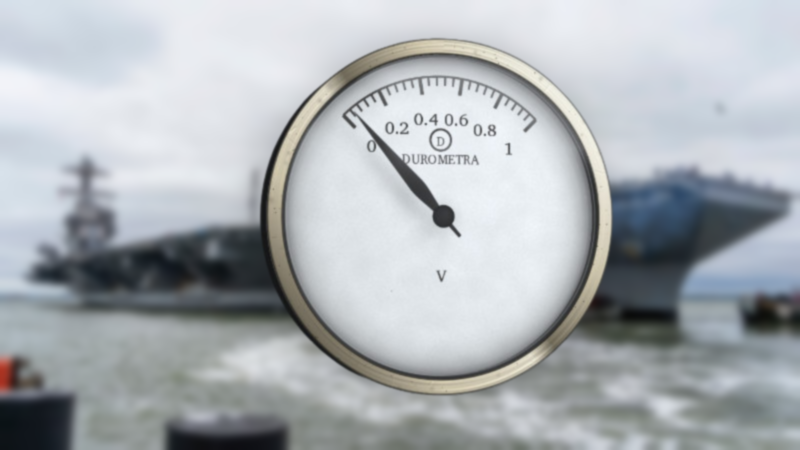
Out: {"value": 0.04, "unit": "V"}
